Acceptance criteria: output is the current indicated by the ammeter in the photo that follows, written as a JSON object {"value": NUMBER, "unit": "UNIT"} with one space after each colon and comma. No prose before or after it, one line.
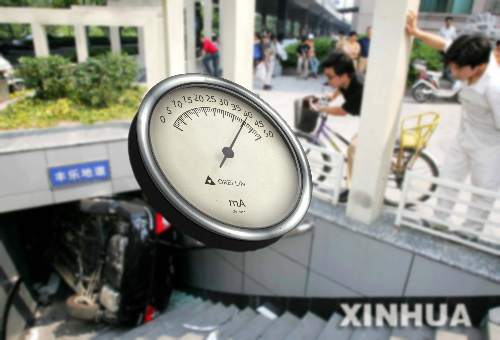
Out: {"value": 40, "unit": "mA"}
